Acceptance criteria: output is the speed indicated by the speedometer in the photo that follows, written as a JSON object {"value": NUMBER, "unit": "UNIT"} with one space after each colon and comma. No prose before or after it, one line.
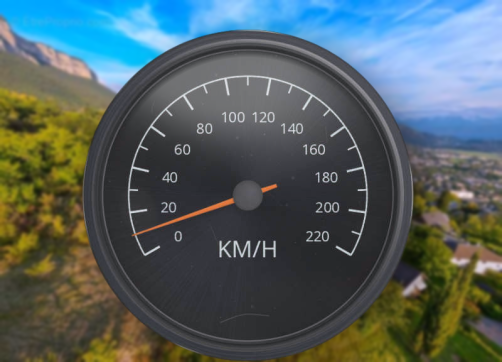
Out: {"value": 10, "unit": "km/h"}
